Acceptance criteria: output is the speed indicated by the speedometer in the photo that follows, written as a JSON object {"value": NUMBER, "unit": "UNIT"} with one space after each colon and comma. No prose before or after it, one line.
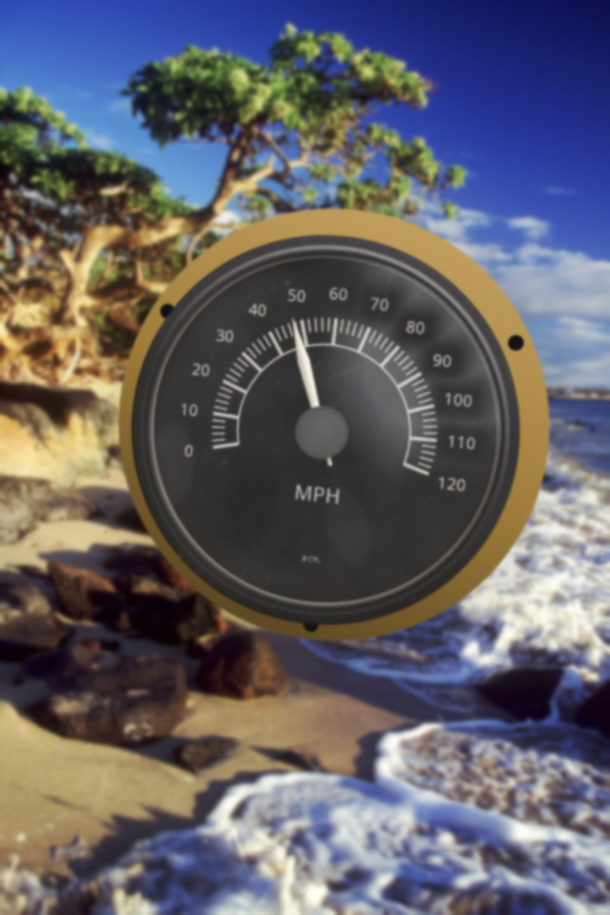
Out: {"value": 48, "unit": "mph"}
